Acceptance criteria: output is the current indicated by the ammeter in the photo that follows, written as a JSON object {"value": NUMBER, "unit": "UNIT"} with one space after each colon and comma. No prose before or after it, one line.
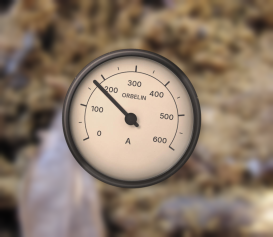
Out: {"value": 175, "unit": "A"}
